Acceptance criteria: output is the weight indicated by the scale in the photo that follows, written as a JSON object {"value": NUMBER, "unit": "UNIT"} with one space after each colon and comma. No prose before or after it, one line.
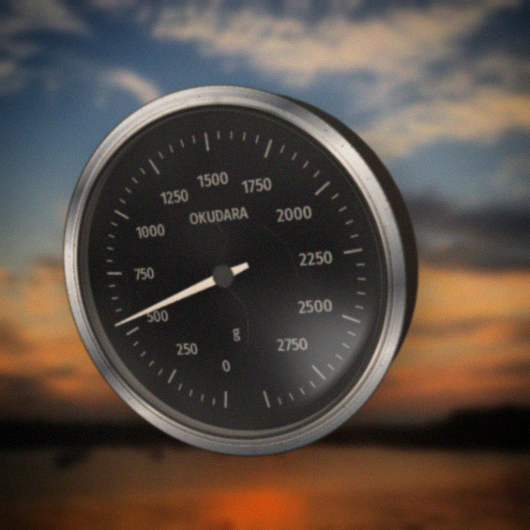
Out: {"value": 550, "unit": "g"}
